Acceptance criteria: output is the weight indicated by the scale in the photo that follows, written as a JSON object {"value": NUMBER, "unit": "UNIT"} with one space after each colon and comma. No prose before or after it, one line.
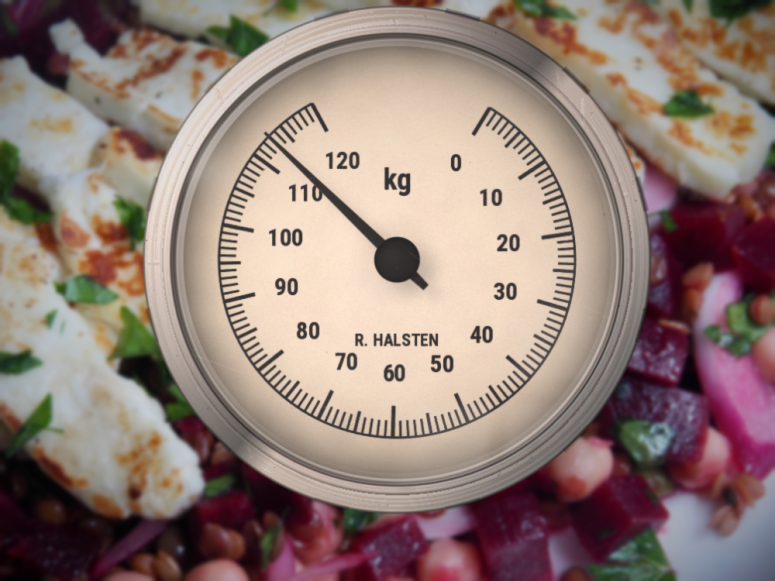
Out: {"value": 113, "unit": "kg"}
